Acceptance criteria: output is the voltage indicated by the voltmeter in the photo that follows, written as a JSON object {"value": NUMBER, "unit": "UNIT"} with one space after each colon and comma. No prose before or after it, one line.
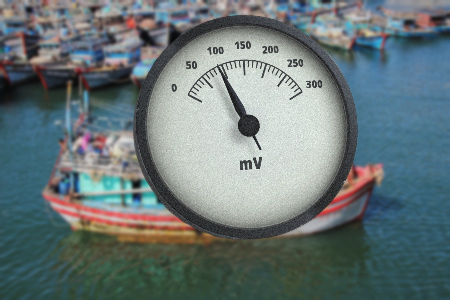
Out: {"value": 90, "unit": "mV"}
